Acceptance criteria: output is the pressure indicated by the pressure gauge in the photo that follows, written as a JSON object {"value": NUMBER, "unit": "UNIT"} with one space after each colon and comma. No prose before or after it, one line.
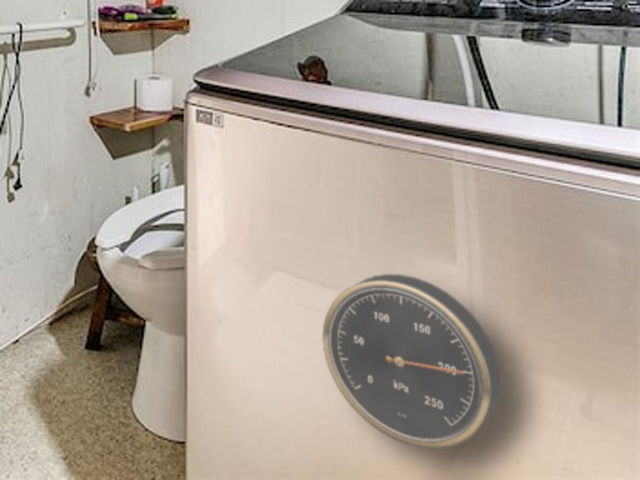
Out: {"value": 200, "unit": "kPa"}
